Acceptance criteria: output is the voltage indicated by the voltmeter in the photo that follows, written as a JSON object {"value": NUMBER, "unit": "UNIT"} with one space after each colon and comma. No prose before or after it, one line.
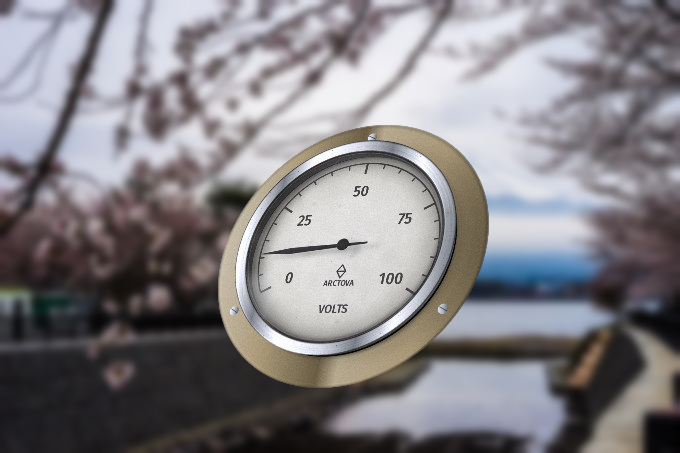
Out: {"value": 10, "unit": "V"}
